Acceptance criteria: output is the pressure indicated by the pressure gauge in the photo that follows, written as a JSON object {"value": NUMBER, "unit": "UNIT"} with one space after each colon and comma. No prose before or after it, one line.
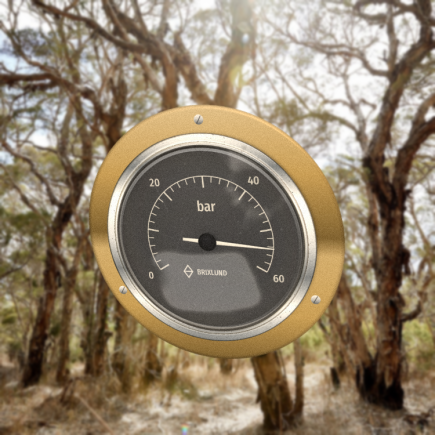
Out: {"value": 54, "unit": "bar"}
